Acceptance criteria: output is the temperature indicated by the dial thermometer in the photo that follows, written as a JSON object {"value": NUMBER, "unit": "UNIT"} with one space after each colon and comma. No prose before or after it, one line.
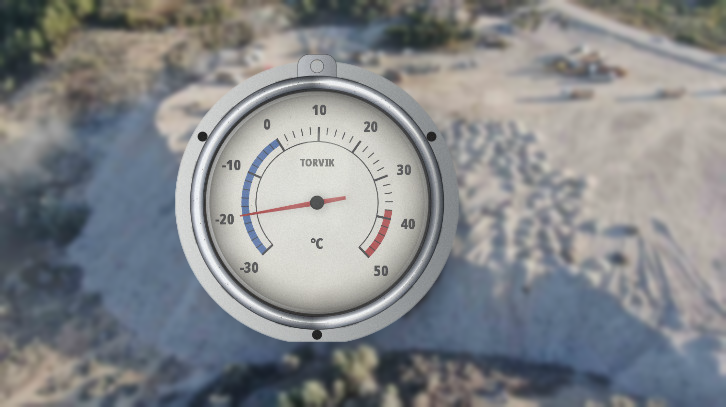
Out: {"value": -20, "unit": "°C"}
